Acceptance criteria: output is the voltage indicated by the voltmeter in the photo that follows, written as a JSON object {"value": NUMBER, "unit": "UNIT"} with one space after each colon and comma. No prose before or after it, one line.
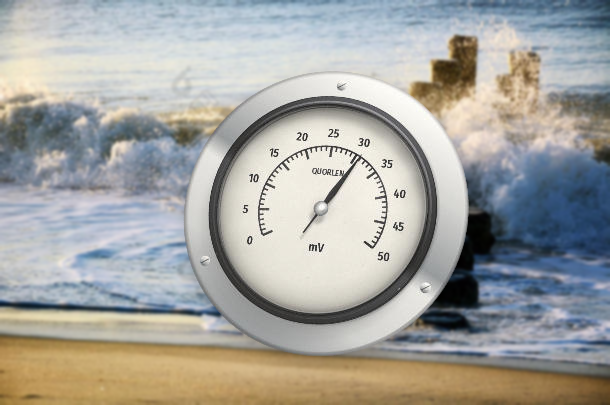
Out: {"value": 31, "unit": "mV"}
